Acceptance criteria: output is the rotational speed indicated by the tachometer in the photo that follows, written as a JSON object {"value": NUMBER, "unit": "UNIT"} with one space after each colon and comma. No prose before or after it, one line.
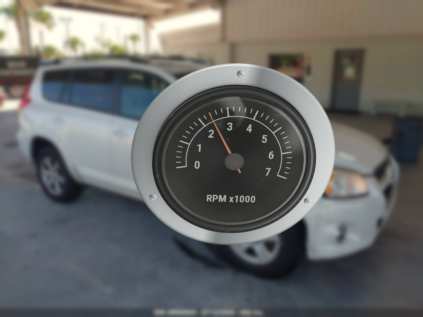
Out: {"value": 2400, "unit": "rpm"}
